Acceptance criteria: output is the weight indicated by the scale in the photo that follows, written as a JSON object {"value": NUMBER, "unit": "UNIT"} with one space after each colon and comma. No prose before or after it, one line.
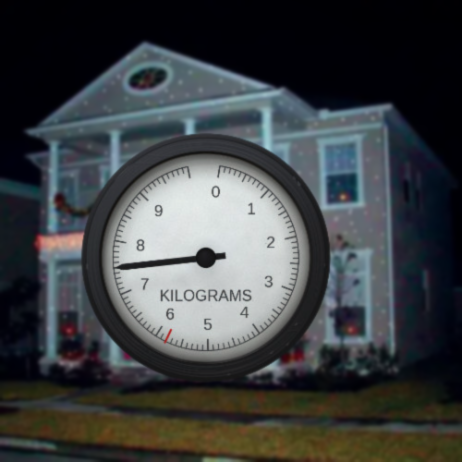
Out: {"value": 7.5, "unit": "kg"}
